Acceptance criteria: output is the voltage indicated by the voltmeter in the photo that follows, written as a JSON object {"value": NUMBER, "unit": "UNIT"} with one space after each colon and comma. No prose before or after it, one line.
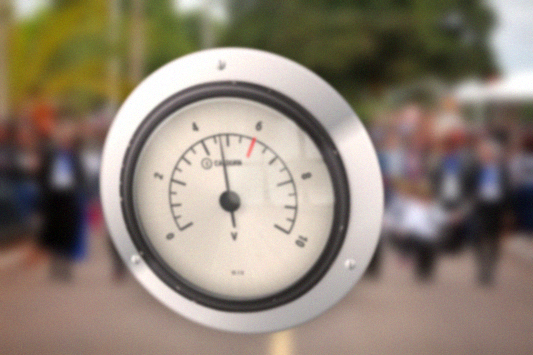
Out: {"value": 4.75, "unit": "V"}
